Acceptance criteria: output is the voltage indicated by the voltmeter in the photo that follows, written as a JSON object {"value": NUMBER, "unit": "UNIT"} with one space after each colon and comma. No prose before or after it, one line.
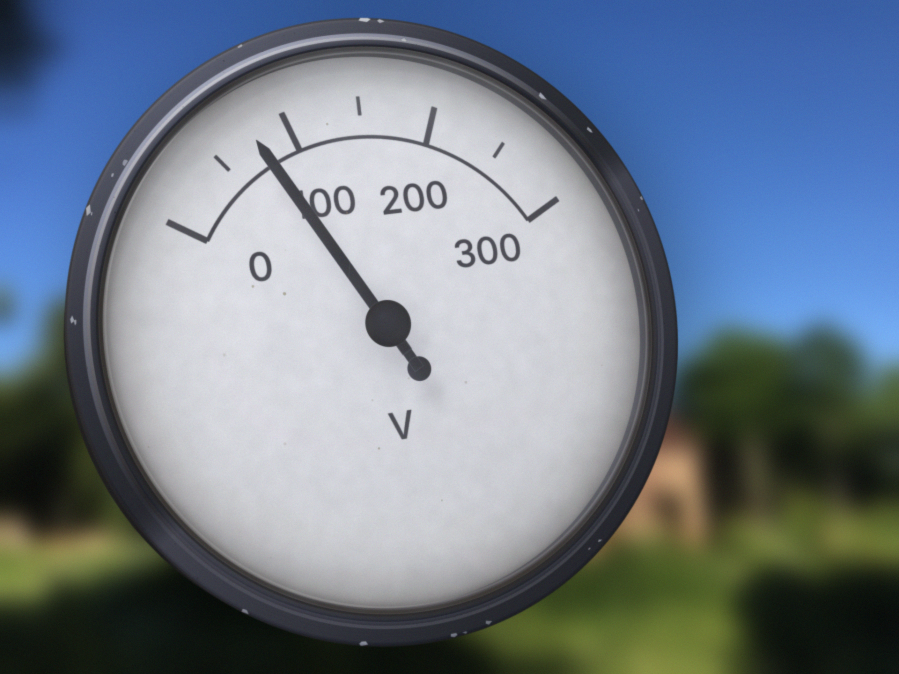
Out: {"value": 75, "unit": "V"}
